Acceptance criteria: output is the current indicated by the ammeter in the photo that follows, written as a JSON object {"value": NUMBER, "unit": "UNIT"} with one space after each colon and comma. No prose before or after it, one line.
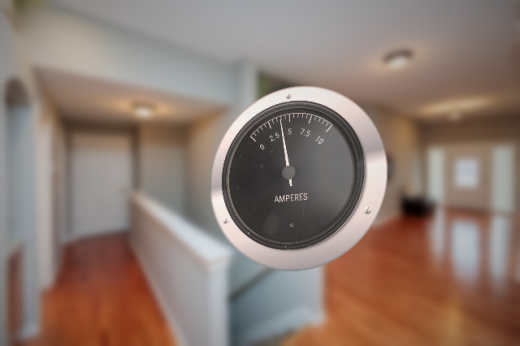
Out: {"value": 4, "unit": "A"}
